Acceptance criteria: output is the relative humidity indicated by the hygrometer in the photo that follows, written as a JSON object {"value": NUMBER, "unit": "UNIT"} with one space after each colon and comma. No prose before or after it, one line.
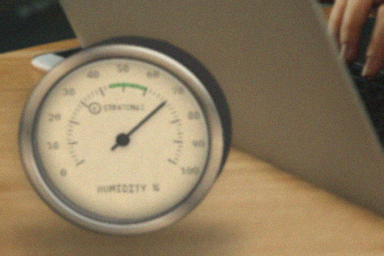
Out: {"value": 70, "unit": "%"}
